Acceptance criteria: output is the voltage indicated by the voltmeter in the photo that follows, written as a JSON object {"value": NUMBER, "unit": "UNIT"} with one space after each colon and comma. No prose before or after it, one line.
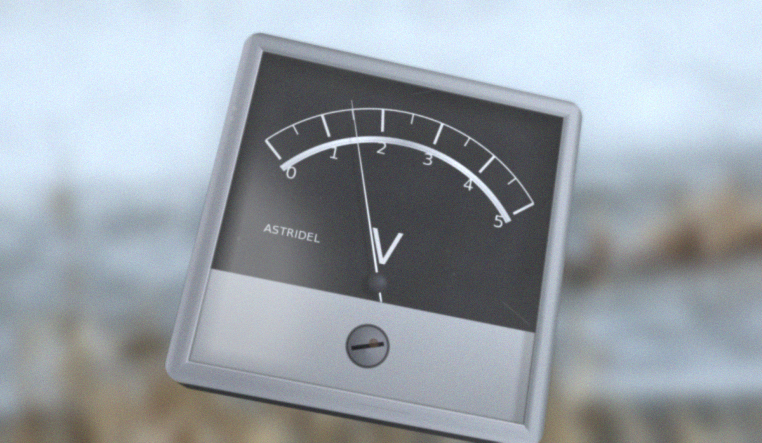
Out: {"value": 1.5, "unit": "V"}
